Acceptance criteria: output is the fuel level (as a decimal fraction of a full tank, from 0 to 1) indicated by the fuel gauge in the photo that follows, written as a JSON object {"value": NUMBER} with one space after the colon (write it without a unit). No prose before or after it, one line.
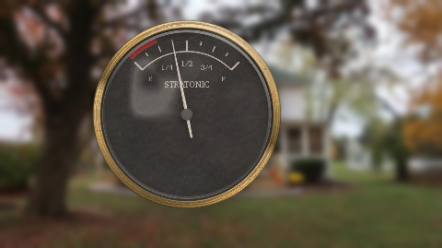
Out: {"value": 0.375}
